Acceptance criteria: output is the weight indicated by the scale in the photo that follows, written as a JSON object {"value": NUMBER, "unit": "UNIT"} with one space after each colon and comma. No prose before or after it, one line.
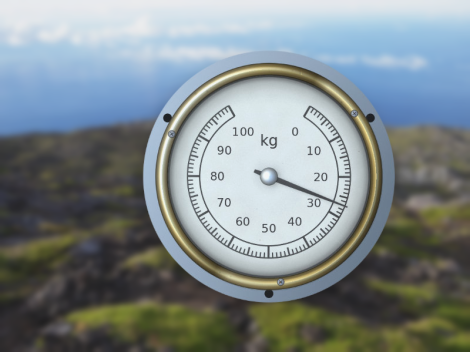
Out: {"value": 27, "unit": "kg"}
